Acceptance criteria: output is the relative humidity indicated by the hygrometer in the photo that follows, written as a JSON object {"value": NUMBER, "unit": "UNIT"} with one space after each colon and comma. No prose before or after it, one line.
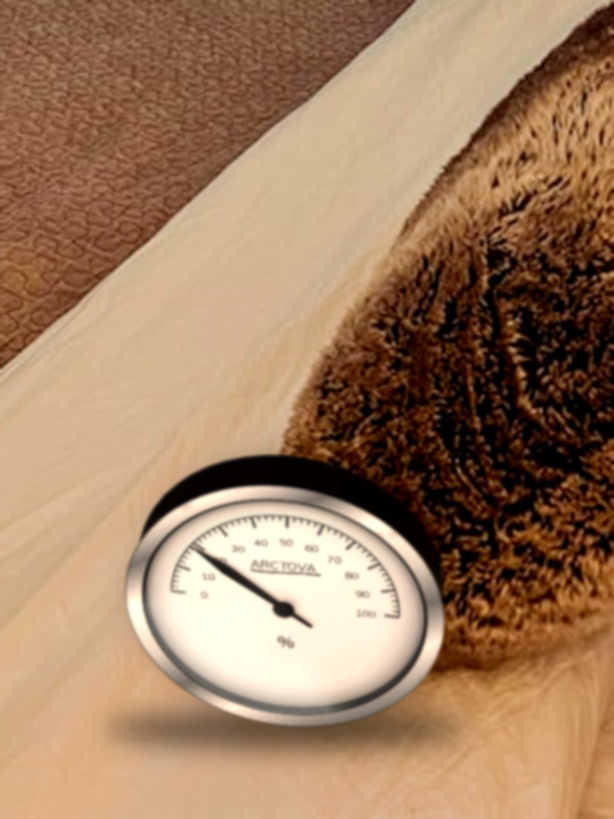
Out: {"value": 20, "unit": "%"}
